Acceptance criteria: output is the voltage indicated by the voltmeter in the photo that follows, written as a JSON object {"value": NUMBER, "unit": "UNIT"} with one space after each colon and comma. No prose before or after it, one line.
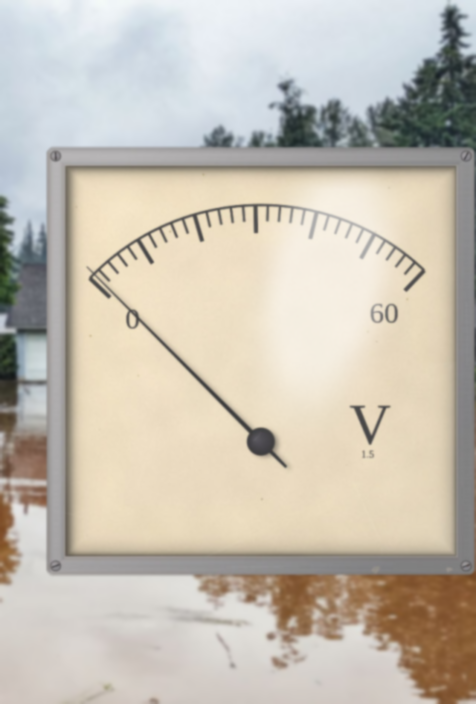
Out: {"value": 1, "unit": "V"}
